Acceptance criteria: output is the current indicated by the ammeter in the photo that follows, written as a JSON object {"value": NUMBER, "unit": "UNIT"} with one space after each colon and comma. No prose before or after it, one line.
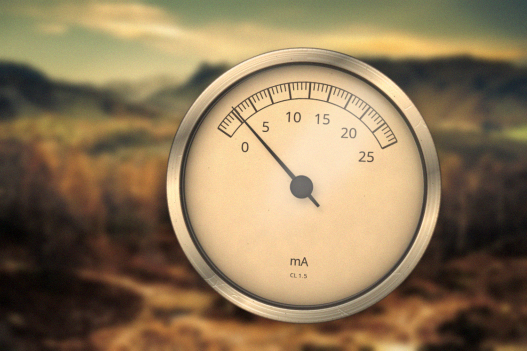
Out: {"value": 3, "unit": "mA"}
